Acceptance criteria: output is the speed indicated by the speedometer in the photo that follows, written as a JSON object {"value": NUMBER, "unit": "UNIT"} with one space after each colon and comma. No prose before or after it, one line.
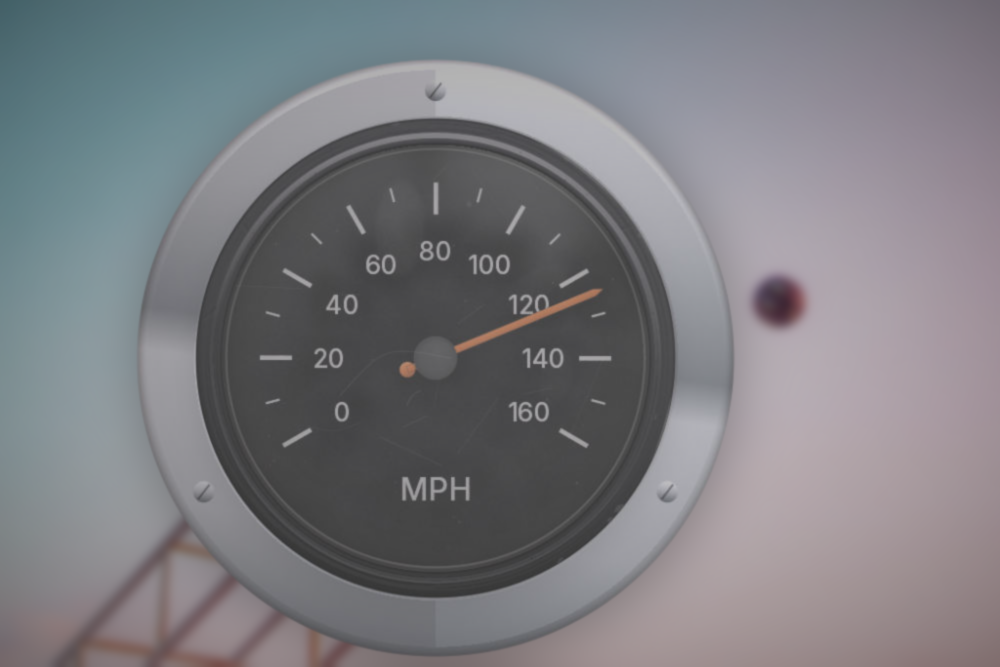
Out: {"value": 125, "unit": "mph"}
